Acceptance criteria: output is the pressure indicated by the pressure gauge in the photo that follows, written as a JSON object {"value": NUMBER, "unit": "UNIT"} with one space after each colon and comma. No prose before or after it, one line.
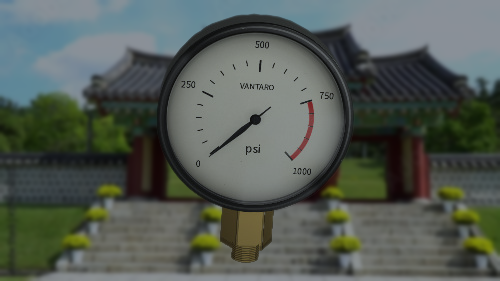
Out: {"value": 0, "unit": "psi"}
